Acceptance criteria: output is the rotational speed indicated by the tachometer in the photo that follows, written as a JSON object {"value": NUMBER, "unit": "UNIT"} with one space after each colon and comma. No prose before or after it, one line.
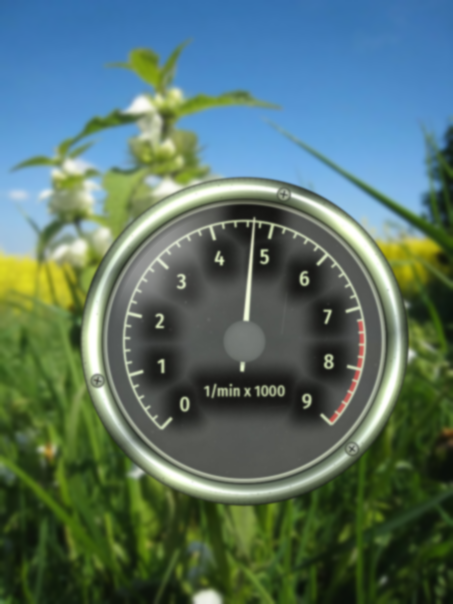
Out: {"value": 4700, "unit": "rpm"}
